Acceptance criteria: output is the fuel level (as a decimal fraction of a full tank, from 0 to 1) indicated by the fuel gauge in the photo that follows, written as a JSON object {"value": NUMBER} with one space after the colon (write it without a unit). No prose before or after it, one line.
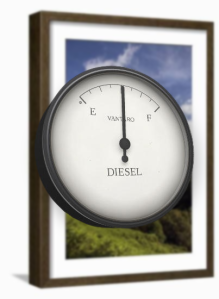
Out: {"value": 0.5}
